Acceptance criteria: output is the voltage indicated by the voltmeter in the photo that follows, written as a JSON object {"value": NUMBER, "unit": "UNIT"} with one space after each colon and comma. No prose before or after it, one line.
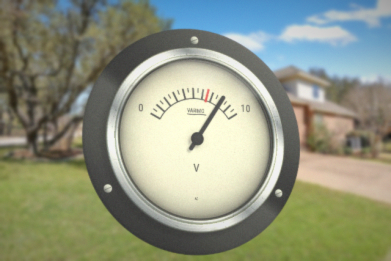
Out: {"value": 8, "unit": "V"}
